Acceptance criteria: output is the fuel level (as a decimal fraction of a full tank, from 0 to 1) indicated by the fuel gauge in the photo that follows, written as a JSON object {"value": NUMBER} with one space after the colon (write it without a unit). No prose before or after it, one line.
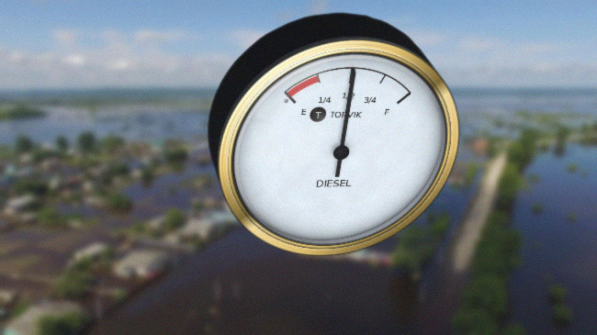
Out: {"value": 0.5}
